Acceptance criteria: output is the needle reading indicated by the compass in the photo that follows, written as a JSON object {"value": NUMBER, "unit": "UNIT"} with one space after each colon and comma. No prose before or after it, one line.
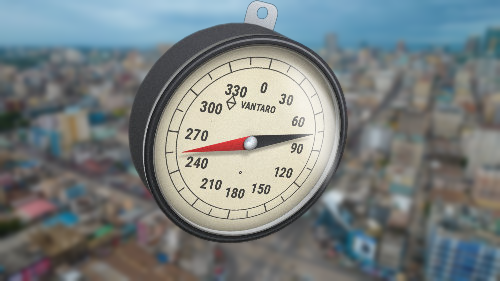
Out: {"value": 255, "unit": "°"}
